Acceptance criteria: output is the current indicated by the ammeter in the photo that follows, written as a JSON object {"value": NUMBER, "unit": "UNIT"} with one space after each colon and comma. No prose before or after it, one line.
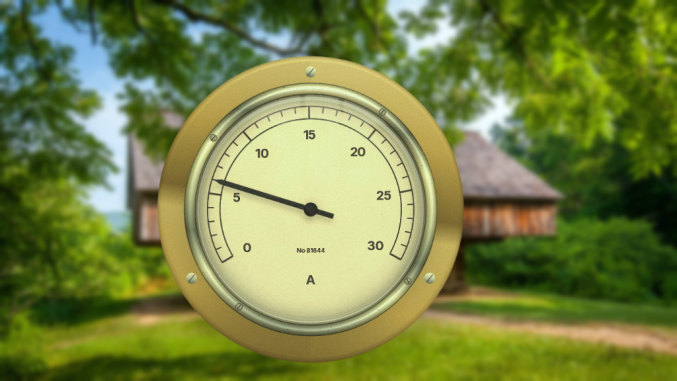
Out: {"value": 6, "unit": "A"}
